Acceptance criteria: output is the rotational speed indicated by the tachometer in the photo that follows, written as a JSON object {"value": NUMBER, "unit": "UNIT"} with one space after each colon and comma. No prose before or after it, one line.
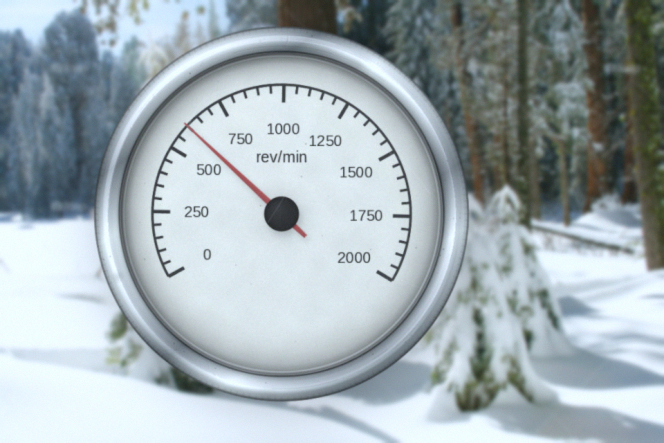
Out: {"value": 600, "unit": "rpm"}
